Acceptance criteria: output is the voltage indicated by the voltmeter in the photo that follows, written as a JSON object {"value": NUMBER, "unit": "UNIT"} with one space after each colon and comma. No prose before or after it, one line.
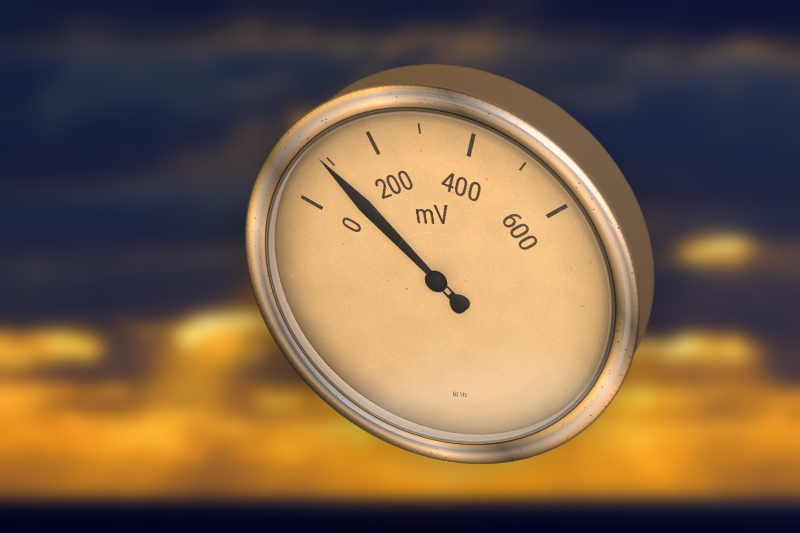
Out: {"value": 100, "unit": "mV"}
